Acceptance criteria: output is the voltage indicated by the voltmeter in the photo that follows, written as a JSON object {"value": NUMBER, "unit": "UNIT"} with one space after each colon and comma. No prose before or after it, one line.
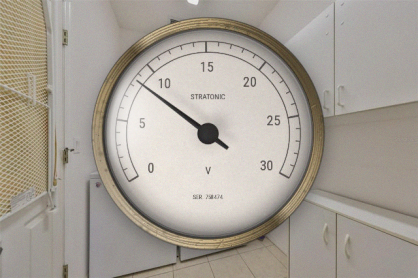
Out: {"value": 8.5, "unit": "V"}
